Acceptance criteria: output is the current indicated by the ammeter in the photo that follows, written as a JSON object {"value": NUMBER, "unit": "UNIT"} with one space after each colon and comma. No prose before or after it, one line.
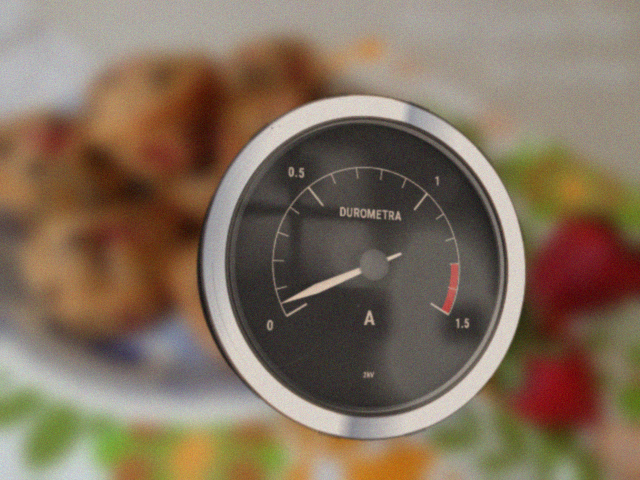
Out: {"value": 0.05, "unit": "A"}
